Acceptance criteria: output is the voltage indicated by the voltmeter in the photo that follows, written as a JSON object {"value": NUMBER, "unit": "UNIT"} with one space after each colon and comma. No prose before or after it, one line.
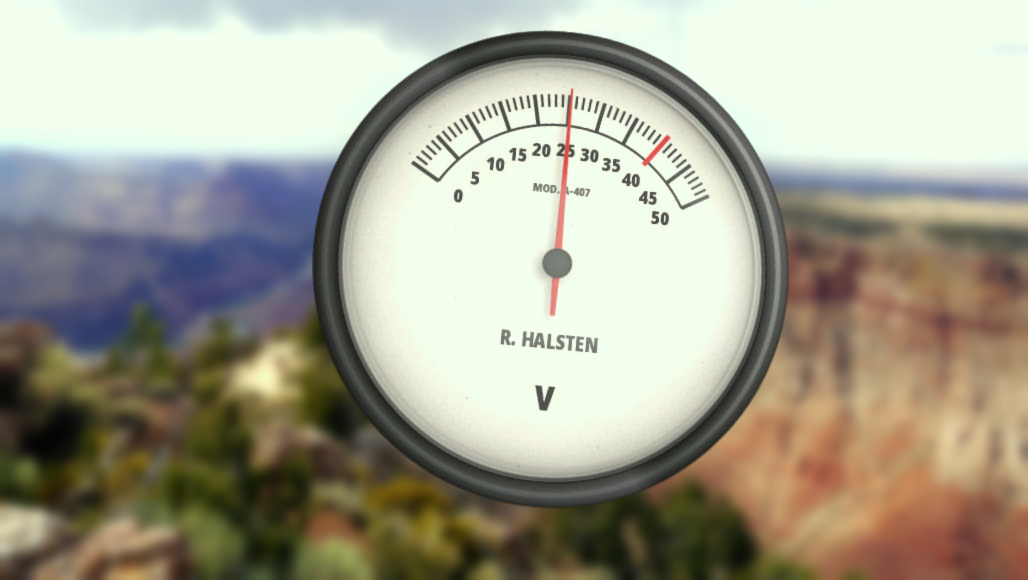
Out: {"value": 25, "unit": "V"}
